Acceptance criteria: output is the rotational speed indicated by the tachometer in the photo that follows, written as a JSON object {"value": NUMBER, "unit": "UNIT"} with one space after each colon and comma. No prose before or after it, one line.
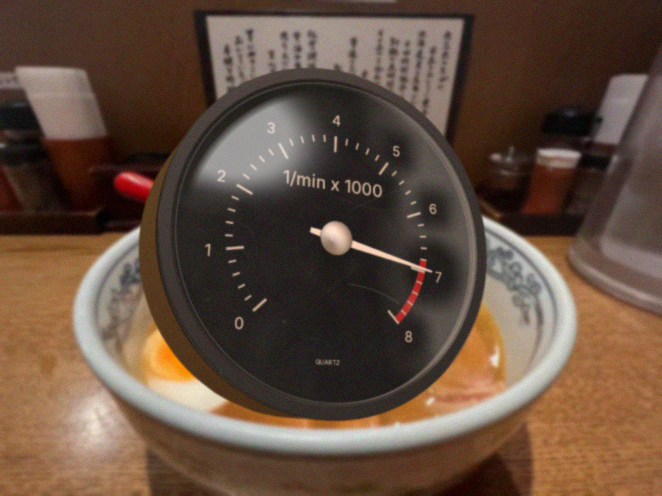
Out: {"value": 7000, "unit": "rpm"}
